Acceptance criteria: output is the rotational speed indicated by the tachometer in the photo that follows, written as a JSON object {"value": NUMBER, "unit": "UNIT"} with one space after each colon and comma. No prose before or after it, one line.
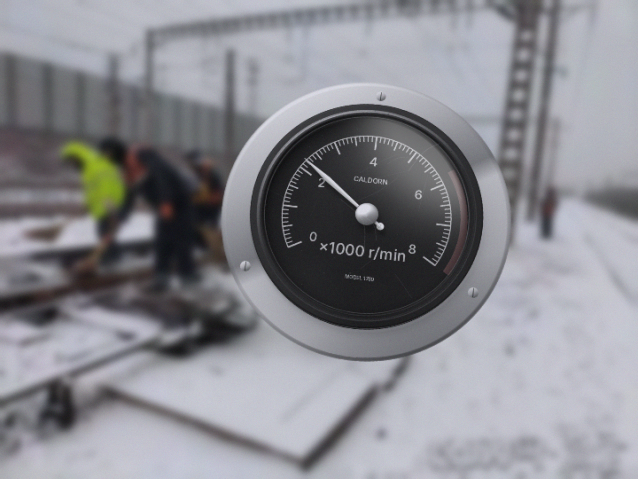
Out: {"value": 2200, "unit": "rpm"}
